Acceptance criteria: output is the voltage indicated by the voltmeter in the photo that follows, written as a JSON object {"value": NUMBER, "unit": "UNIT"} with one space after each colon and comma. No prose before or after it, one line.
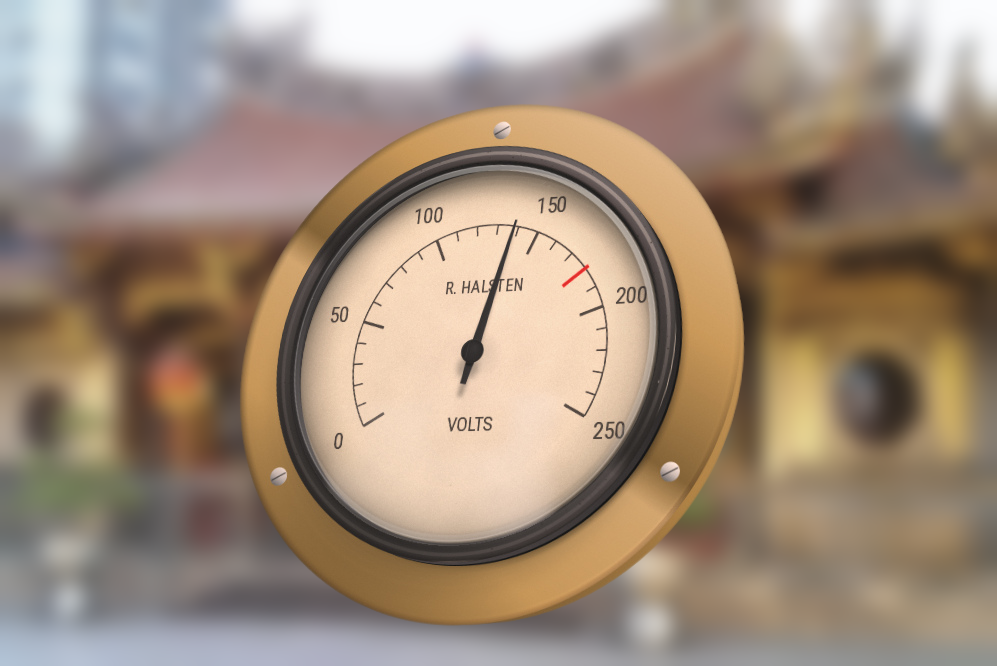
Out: {"value": 140, "unit": "V"}
